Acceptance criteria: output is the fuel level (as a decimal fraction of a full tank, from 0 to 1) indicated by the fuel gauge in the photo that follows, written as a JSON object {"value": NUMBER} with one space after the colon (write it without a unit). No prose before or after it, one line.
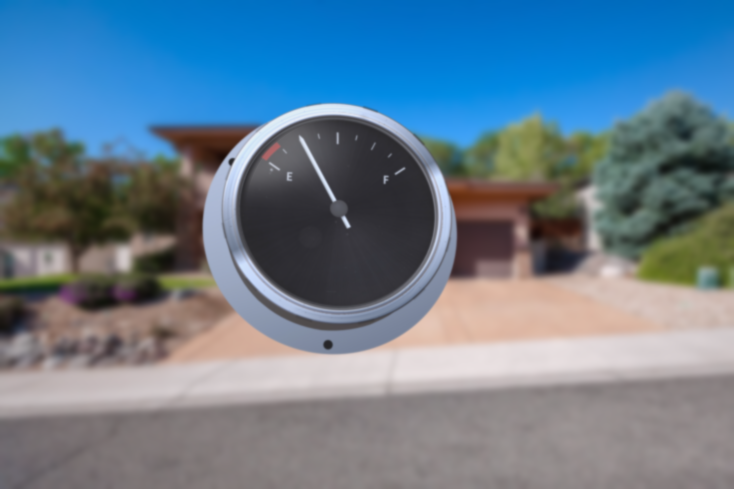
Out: {"value": 0.25}
